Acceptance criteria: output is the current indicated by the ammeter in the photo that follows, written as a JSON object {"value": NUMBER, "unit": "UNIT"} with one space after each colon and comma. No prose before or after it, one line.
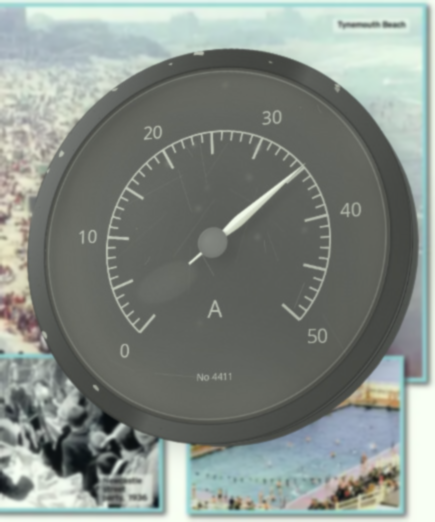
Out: {"value": 35, "unit": "A"}
